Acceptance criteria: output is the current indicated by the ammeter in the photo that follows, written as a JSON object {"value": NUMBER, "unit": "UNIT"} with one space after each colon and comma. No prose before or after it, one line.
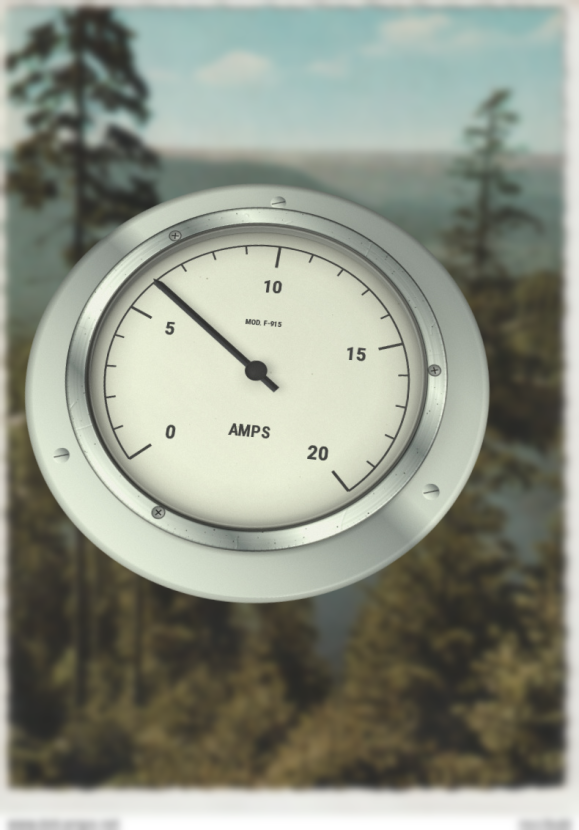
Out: {"value": 6, "unit": "A"}
